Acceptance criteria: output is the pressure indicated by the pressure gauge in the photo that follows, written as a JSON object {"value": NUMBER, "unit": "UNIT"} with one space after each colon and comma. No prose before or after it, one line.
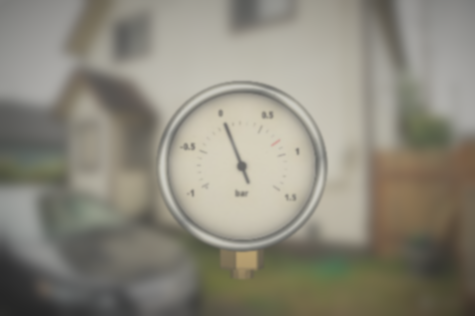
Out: {"value": 0, "unit": "bar"}
